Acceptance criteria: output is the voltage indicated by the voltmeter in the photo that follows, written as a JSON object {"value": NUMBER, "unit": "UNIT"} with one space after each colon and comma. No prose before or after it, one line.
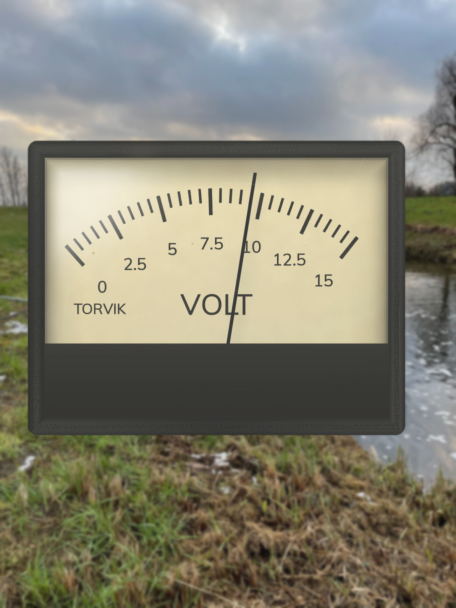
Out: {"value": 9.5, "unit": "V"}
